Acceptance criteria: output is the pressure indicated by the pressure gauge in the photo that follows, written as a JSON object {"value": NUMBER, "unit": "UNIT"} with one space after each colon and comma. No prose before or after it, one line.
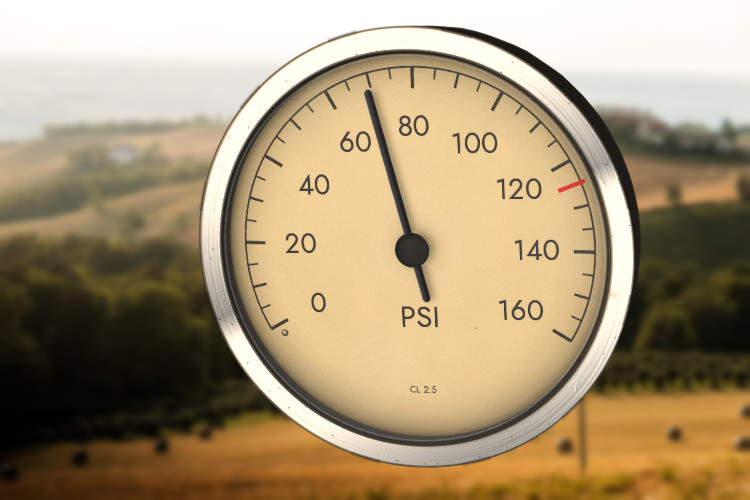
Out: {"value": 70, "unit": "psi"}
